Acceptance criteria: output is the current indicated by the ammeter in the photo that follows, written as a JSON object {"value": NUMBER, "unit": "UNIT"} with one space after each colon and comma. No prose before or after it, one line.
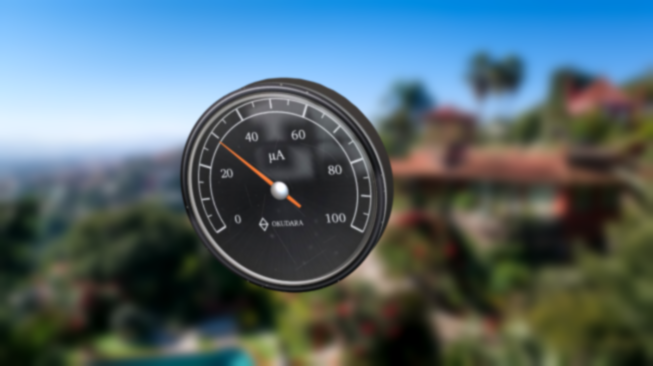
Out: {"value": 30, "unit": "µA"}
